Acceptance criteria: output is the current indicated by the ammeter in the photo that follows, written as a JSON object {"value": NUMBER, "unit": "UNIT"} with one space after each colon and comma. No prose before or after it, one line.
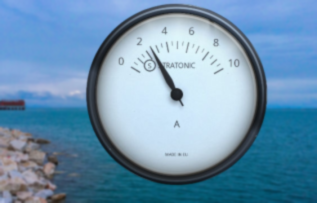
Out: {"value": 2.5, "unit": "A"}
